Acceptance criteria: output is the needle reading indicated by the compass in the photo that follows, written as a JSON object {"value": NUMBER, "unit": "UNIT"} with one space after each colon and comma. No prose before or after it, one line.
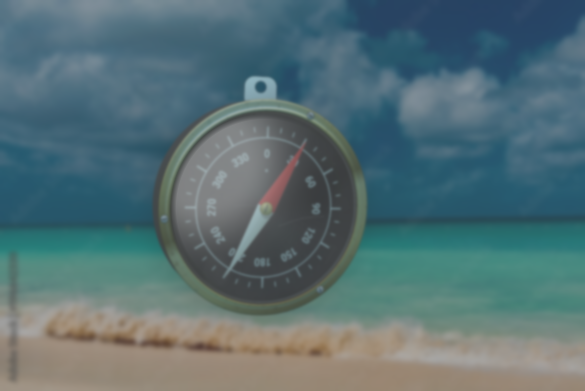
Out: {"value": 30, "unit": "°"}
